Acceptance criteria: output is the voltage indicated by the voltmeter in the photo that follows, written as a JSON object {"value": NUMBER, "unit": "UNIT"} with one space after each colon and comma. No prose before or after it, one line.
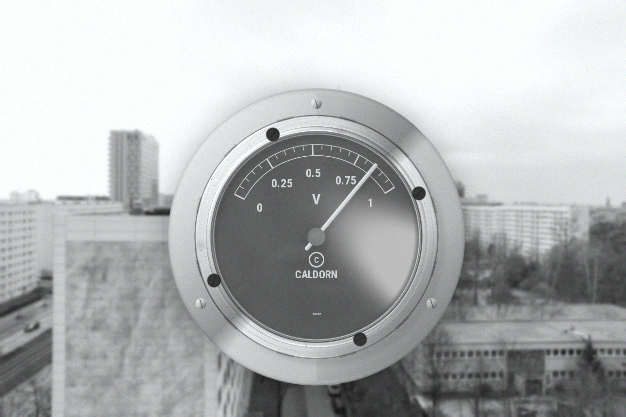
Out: {"value": 0.85, "unit": "V"}
